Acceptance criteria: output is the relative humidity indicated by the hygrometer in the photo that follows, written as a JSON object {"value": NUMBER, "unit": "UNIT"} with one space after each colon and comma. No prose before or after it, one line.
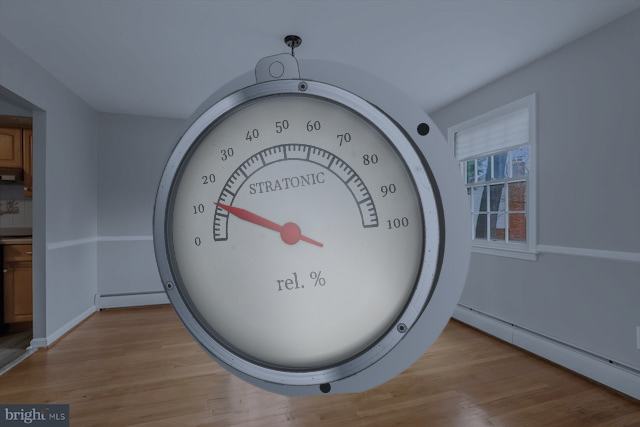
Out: {"value": 14, "unit": "%"}
